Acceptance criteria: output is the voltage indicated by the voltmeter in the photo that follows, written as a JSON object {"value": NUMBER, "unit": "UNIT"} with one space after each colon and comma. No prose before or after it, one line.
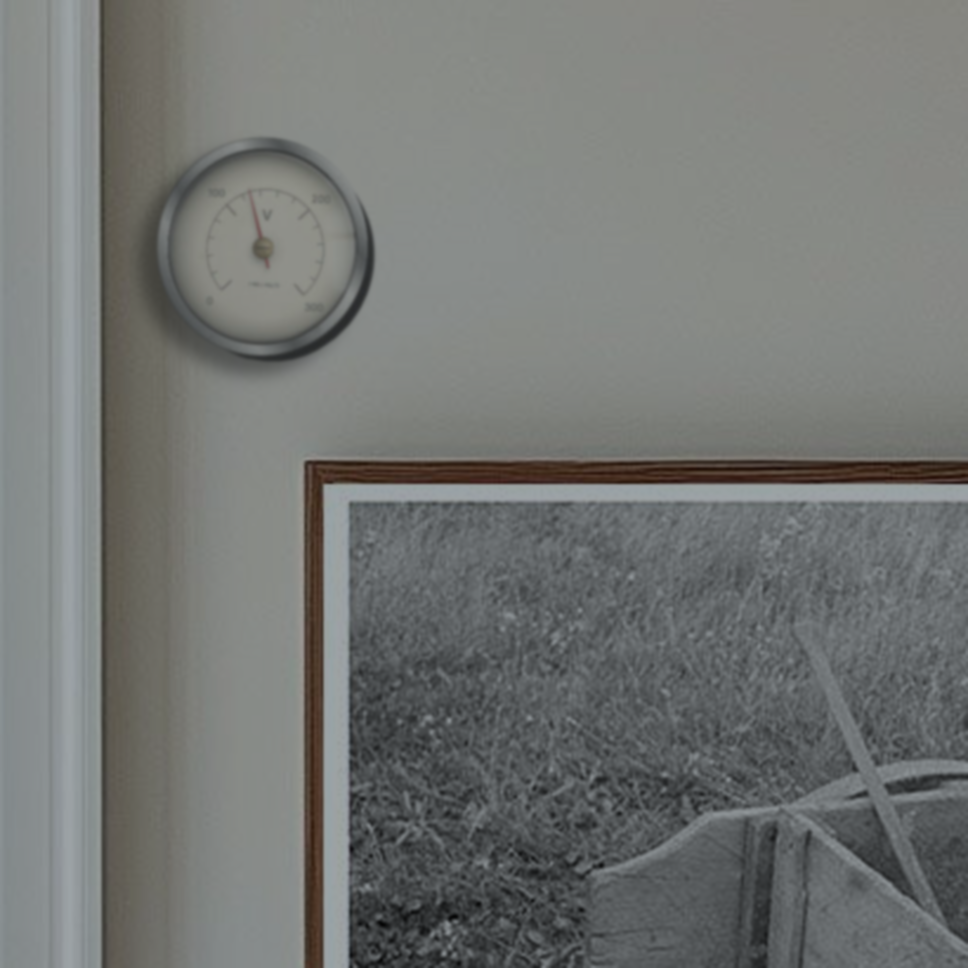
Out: {"value": 130, "unit": "V"}
